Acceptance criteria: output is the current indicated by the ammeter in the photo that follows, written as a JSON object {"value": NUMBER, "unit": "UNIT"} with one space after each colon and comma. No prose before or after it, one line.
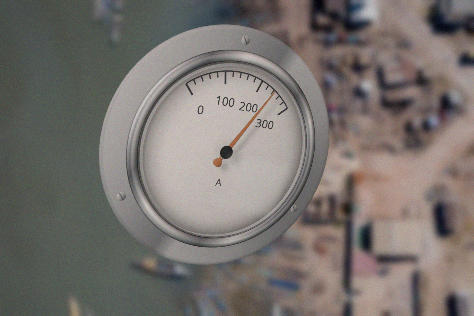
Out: {"value": 240, "unit": "A"}
